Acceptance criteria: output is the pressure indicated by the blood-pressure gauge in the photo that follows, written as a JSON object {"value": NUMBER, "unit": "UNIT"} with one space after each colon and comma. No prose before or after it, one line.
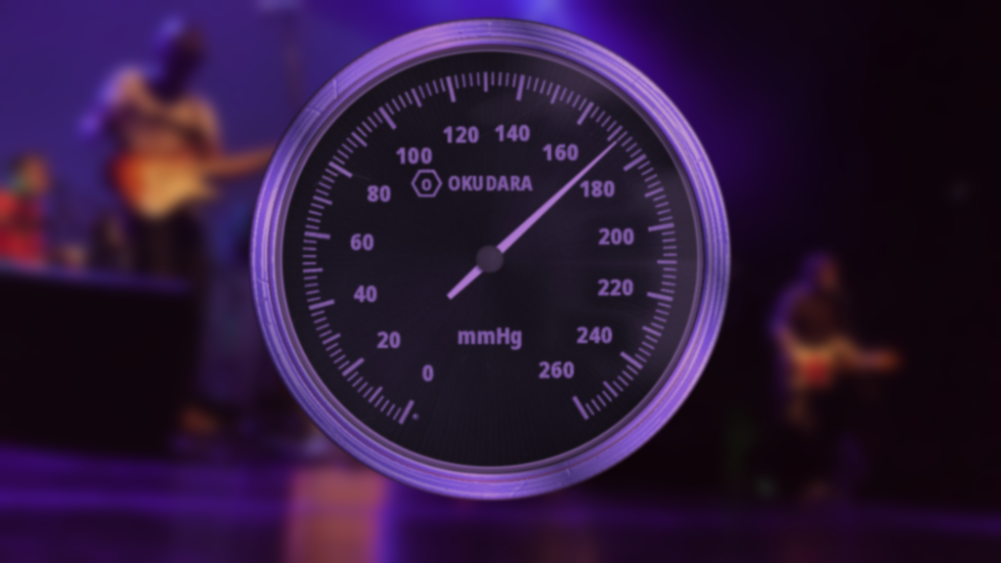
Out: {"value": 172, "unit": "mmHg"}
